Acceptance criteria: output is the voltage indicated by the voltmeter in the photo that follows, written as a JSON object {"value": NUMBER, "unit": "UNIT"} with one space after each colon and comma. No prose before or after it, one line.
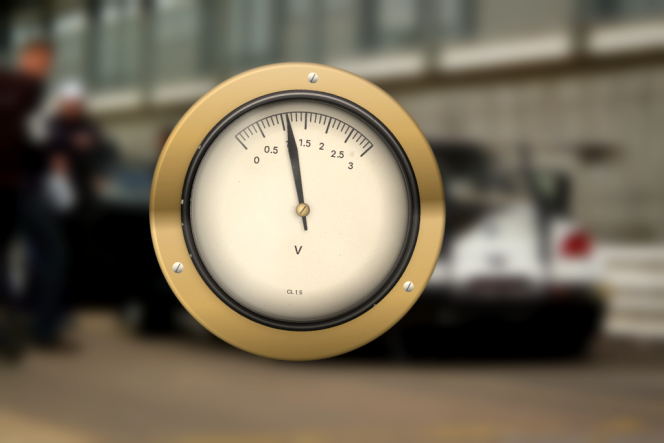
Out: {"value": 1.1, "unit": "V"}
